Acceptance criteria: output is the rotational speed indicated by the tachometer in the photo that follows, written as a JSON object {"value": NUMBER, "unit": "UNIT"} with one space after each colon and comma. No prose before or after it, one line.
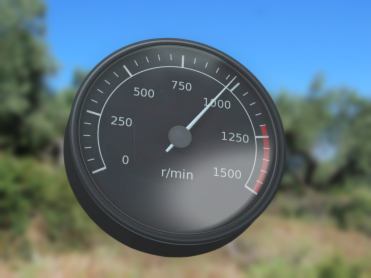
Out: {"value": 975, "unit": "rpm"}
